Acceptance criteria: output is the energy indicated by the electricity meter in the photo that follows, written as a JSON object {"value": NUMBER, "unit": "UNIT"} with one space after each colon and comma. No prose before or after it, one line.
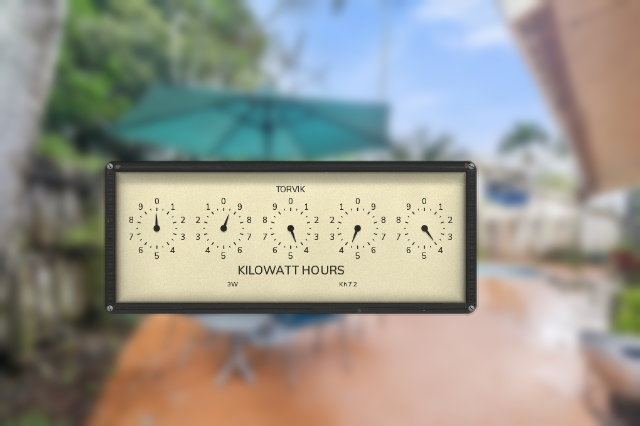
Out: {"value": 99444, "unit": "kWh"}
